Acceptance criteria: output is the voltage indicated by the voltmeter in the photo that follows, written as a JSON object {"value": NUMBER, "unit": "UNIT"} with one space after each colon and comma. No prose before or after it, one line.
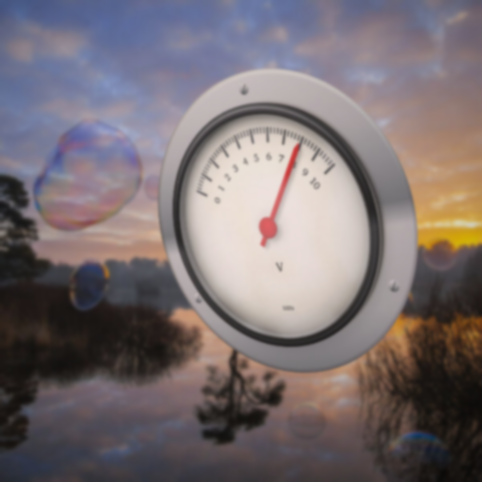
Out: {"value": 8, "unit": "V"}
